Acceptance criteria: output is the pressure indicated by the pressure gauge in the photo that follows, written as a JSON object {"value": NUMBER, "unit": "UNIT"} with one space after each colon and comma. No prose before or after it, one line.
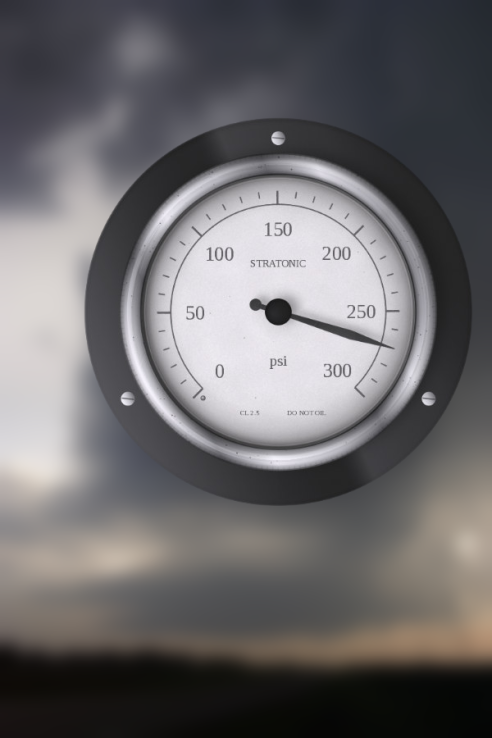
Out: {"value": 270, "unit": "psi"}
